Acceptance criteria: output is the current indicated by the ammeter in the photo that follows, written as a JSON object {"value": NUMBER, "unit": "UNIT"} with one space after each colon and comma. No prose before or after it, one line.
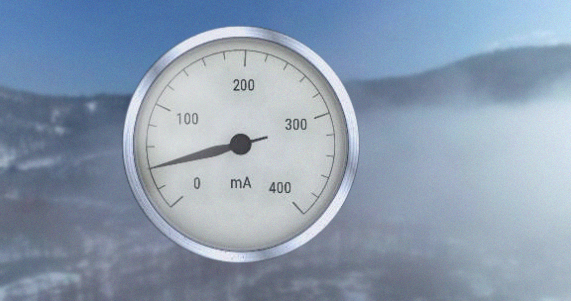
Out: {"value": 40, "unit": "mA"}
